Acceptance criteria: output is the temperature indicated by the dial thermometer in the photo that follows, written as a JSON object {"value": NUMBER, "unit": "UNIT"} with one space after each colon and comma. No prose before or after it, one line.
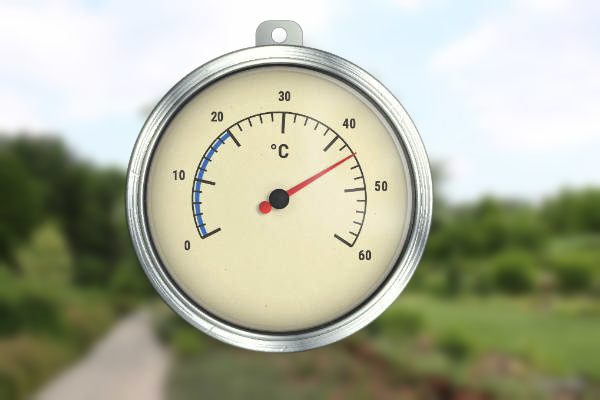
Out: {"value": 44, "unit": "°C"}
